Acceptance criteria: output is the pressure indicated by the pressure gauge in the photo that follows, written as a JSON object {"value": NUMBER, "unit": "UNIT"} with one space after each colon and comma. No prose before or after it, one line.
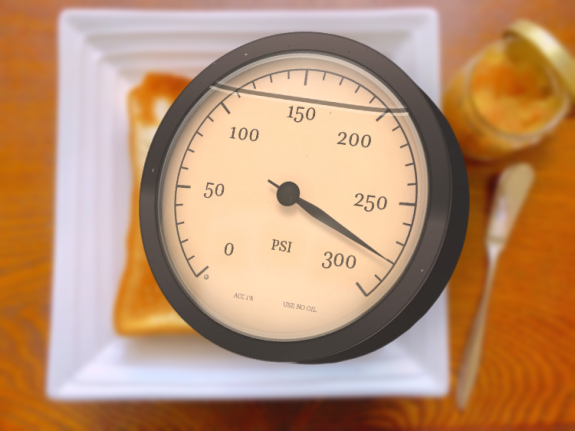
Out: {"value": 280, "unit": "psi"}
